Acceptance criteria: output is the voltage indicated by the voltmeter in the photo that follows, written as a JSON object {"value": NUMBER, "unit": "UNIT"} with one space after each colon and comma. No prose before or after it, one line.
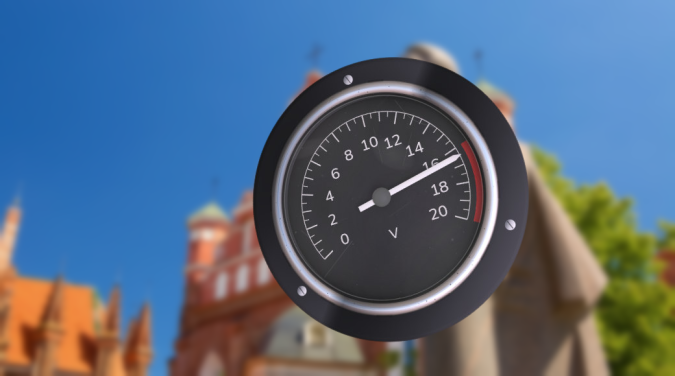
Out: {"value": 16.5, "unit": "V"}
